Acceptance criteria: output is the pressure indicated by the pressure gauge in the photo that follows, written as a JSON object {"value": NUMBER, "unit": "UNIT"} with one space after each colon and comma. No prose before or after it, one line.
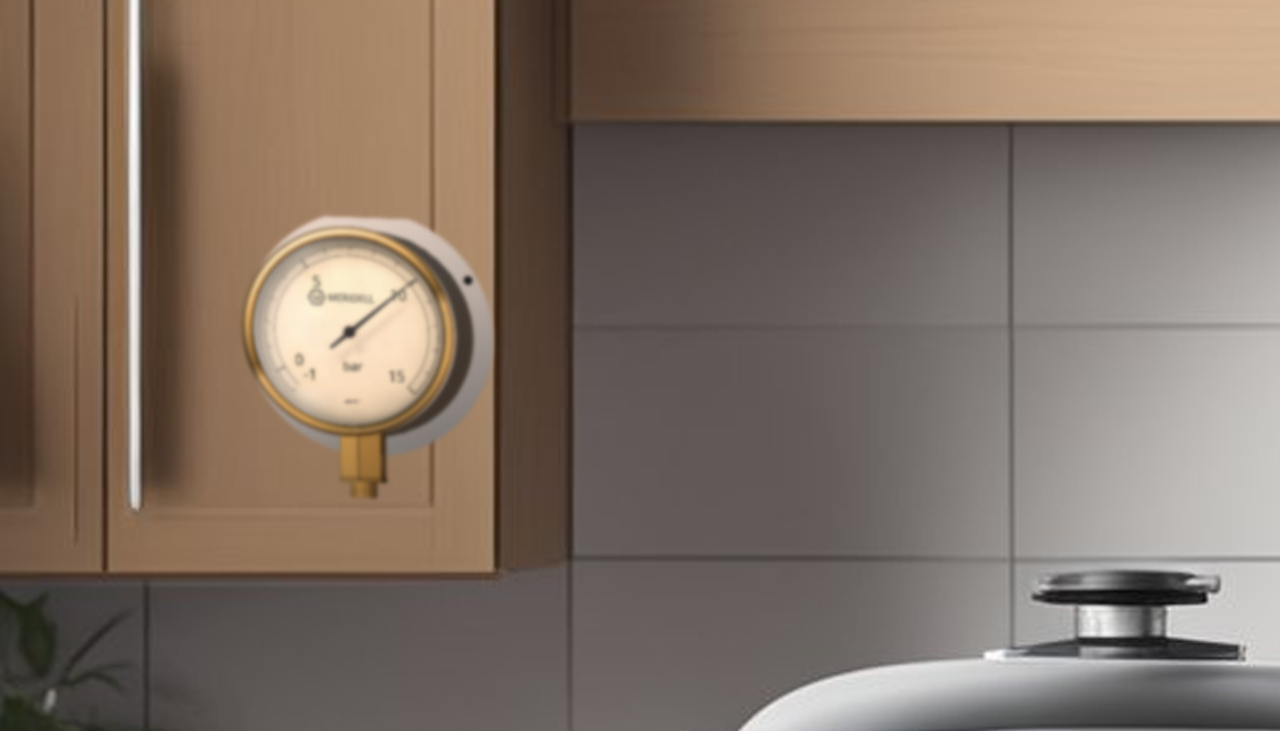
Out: {"value": 10, "unit": "bar"}
